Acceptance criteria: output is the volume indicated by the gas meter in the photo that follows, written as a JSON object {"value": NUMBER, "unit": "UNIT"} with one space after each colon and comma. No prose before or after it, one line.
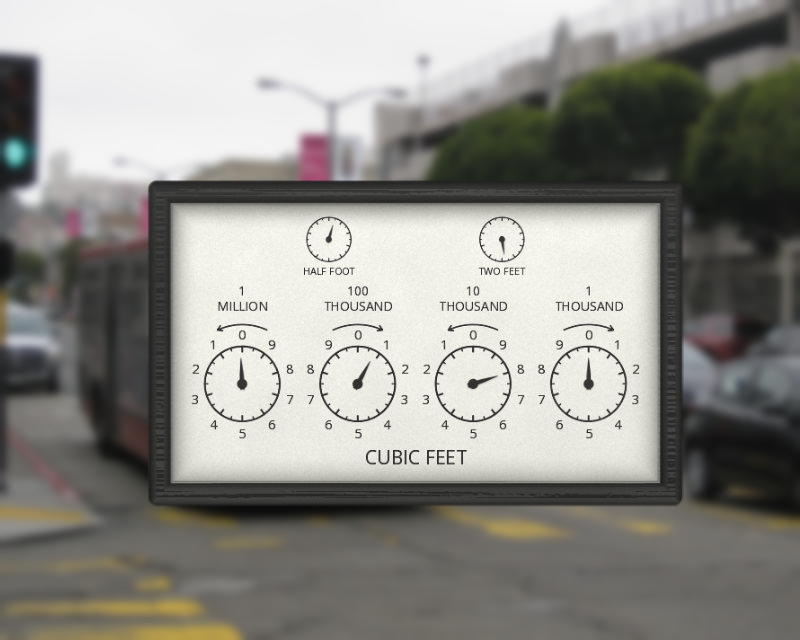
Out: {"value": 8000, "unit": "ft³"}
